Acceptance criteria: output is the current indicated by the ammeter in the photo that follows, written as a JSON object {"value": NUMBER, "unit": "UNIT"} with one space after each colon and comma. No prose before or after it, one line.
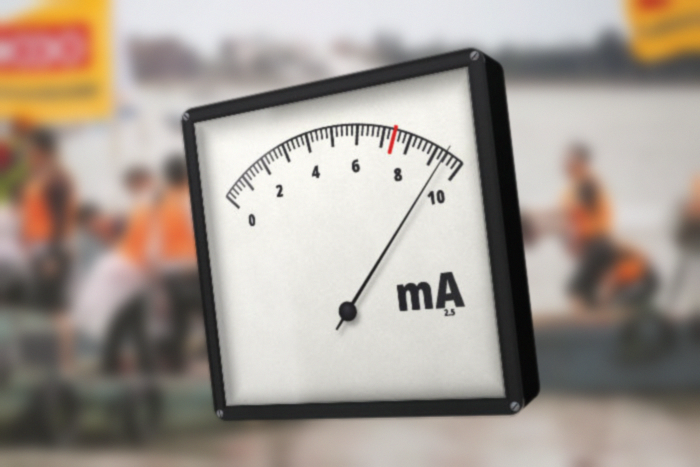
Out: {"value": 9.4, "unit": "mA"}
